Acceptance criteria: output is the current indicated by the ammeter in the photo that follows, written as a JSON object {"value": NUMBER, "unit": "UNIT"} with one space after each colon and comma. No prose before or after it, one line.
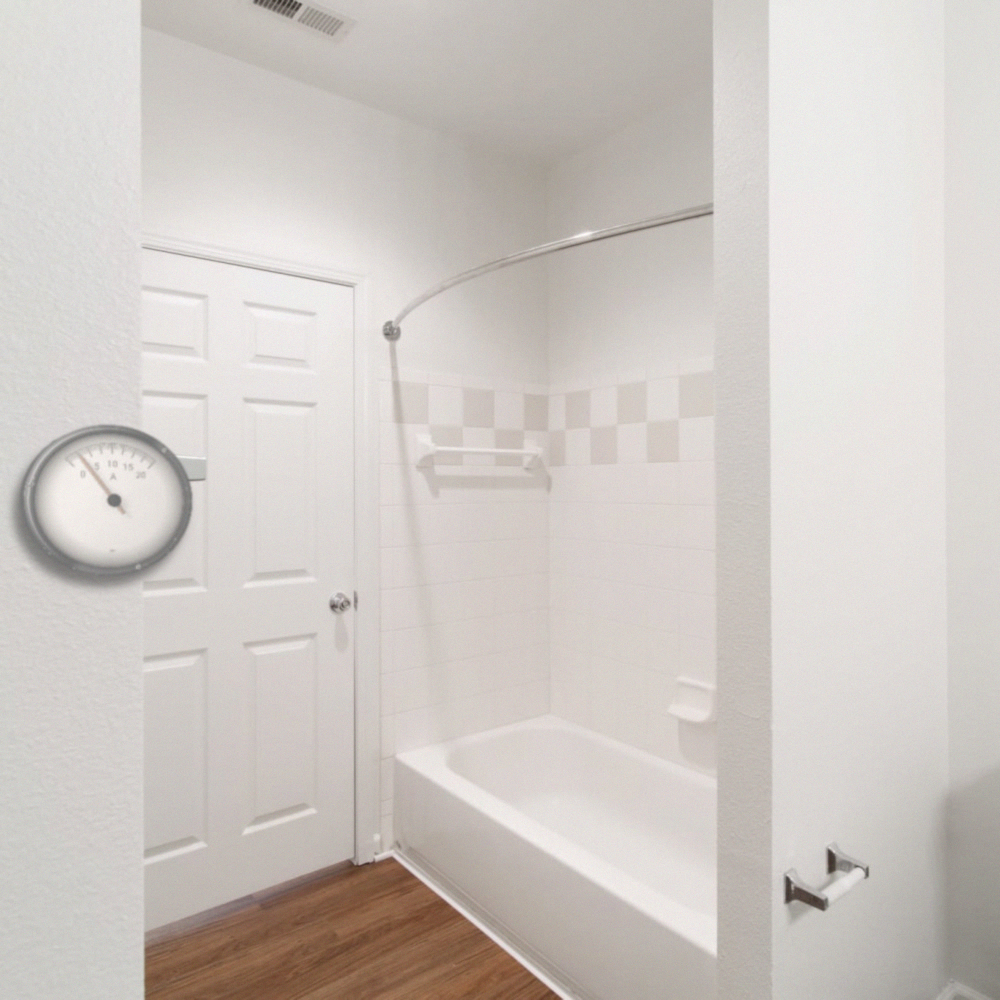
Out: {"value": 2.5, "unit": "A"}
